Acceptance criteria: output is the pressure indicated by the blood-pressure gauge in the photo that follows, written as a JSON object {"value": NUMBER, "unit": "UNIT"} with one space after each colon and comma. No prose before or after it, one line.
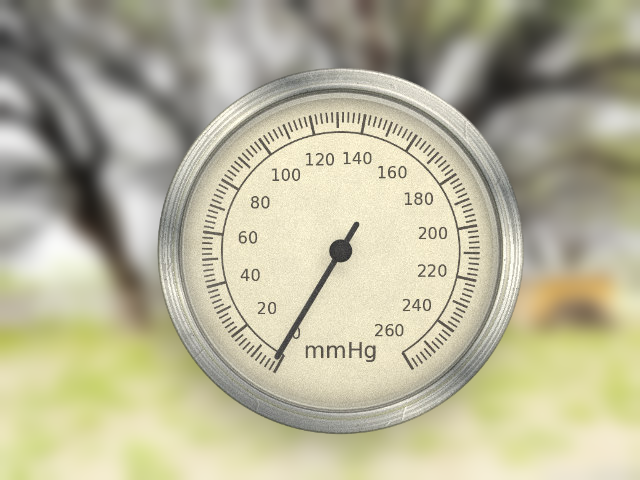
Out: {"value": 2, "unit": "mmHg"}
